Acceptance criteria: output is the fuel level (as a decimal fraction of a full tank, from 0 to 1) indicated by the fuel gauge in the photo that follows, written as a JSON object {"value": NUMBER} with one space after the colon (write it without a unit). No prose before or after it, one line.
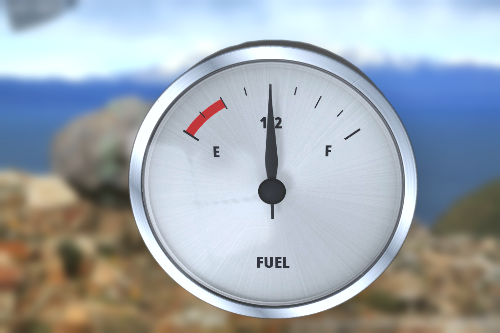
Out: {"value": 0.5}
